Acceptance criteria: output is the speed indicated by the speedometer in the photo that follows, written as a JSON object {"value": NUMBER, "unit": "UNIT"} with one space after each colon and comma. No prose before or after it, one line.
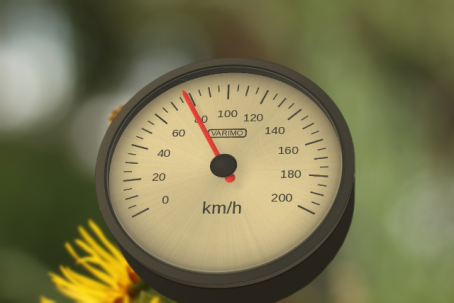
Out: {"value": 77.5, "unit": "km/h"}
